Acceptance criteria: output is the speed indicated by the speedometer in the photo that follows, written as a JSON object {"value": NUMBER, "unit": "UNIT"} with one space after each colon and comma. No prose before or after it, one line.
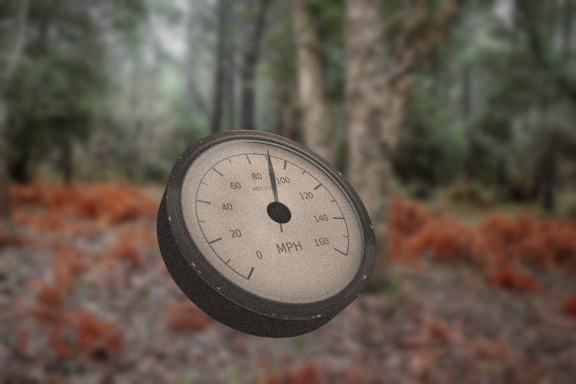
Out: {"value": 90, "unit": "mph"}
